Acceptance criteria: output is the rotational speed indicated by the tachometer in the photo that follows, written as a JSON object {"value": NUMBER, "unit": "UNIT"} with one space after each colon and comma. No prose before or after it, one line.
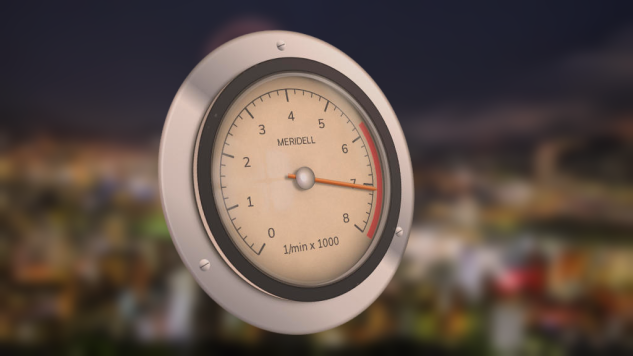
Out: {"value": 7100, "unit": "rpm"}
